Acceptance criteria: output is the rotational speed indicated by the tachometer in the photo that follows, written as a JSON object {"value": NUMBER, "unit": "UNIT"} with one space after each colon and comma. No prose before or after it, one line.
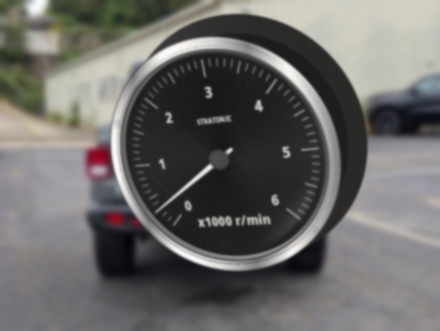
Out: {"value": 300, "unit": "rpm"}
